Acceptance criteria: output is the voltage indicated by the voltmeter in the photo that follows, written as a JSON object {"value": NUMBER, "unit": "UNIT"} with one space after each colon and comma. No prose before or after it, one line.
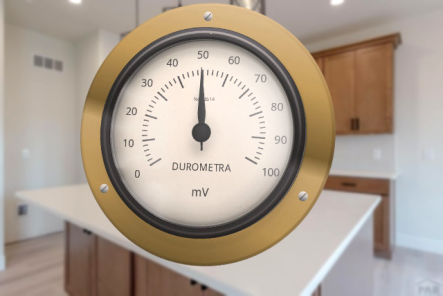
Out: {"value": 50, "unit": "mV"}
